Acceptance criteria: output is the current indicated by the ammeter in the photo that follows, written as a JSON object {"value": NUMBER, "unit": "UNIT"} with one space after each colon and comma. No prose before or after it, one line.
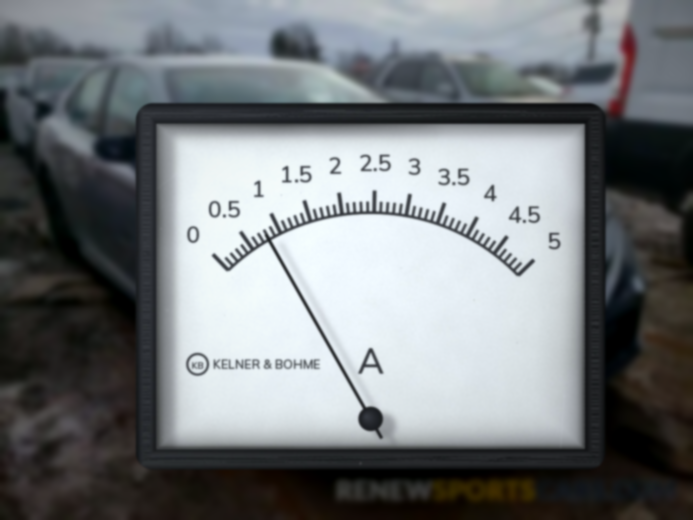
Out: {"value": 0.8, "unit": "A"}
